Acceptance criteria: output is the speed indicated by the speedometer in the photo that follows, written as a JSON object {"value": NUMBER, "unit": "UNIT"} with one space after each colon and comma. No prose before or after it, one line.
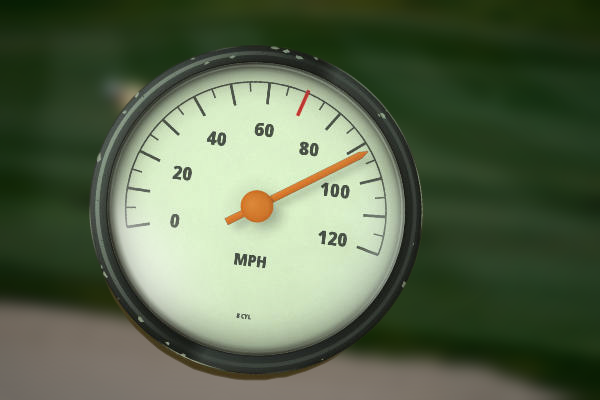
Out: {"value": 92.5, "unit": "mph"}
